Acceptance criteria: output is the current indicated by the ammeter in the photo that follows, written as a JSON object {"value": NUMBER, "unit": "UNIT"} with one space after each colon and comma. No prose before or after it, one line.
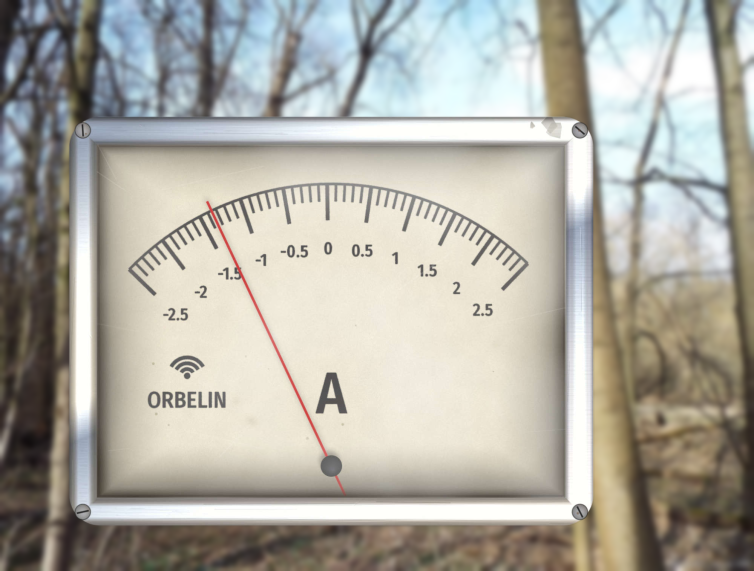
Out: {"value": -1.35, "unit": "A"}
